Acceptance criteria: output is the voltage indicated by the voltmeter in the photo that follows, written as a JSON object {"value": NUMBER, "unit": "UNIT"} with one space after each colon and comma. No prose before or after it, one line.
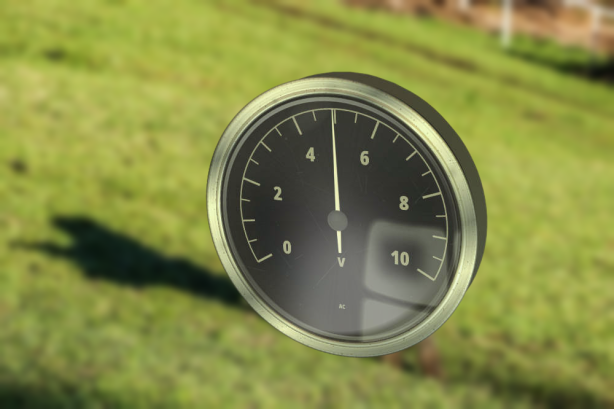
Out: {"value": 5, "unit": "V"}
